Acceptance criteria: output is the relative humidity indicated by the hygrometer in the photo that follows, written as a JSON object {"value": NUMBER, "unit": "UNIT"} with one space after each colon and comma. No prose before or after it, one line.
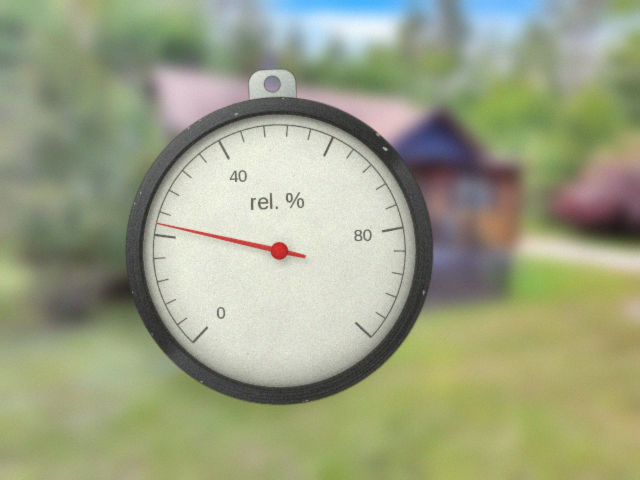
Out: {"value": 22, "unit": "%"}
